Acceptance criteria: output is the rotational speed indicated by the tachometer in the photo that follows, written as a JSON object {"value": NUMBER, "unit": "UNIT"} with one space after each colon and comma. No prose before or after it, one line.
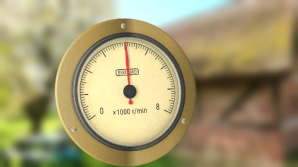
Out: {"value": 4000, "unit": "rpm"}
